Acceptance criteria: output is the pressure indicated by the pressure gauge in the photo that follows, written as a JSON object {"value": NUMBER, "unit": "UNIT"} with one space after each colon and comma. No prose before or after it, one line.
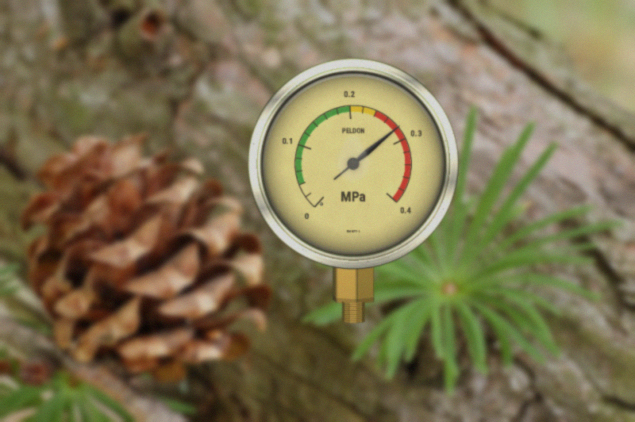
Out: {"value": 0.28, "unit": "MPa"}
